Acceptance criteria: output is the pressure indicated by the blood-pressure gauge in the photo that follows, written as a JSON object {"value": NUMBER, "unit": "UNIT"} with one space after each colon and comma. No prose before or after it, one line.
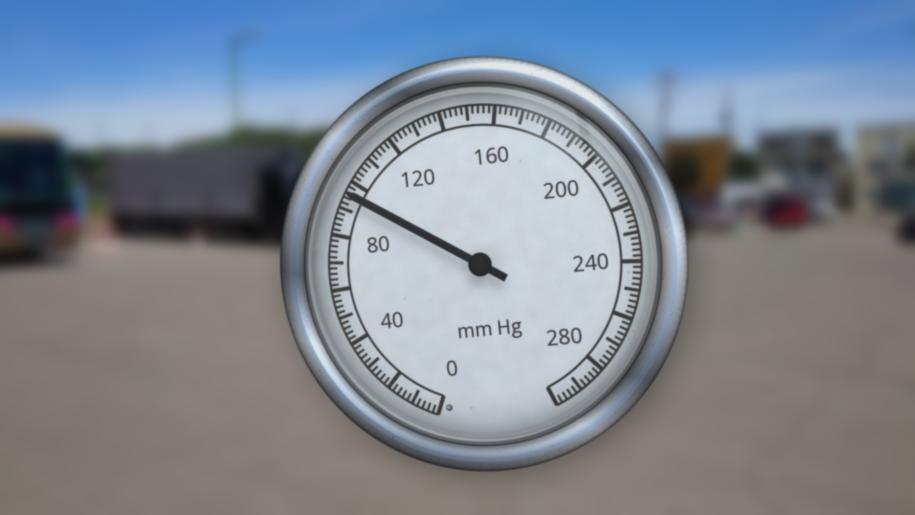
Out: {"value": 96, "unit": "mmHg"}
